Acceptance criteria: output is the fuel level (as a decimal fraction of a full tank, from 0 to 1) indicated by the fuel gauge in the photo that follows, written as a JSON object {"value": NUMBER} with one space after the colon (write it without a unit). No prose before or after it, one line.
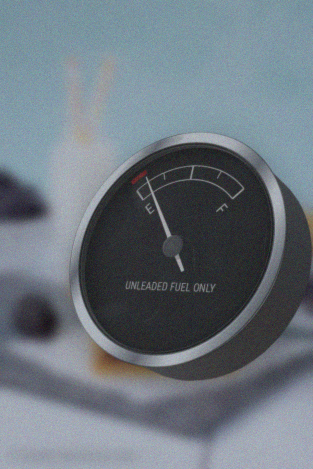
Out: {"value": 0.125}
